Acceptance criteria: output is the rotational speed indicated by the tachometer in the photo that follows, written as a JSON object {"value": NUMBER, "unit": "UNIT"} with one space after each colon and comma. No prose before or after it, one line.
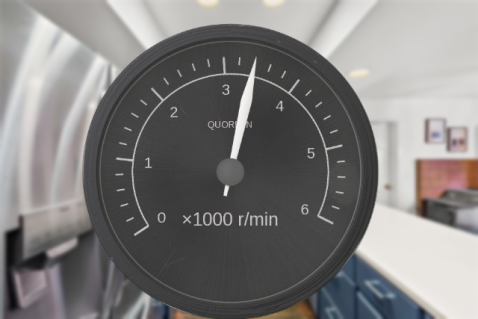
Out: {"value": 3400, "unit": "rpm"}
